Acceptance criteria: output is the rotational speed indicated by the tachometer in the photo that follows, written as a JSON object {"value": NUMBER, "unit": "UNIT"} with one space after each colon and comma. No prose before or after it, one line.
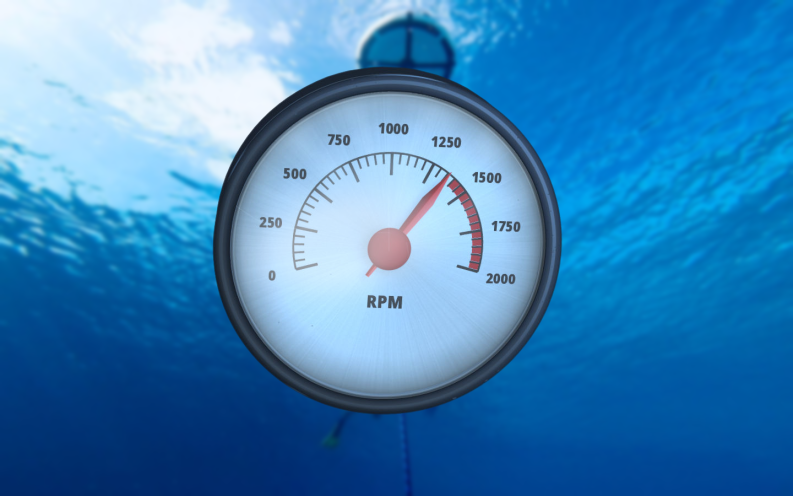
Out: {"value": 1350, "unit": "rpm"}
